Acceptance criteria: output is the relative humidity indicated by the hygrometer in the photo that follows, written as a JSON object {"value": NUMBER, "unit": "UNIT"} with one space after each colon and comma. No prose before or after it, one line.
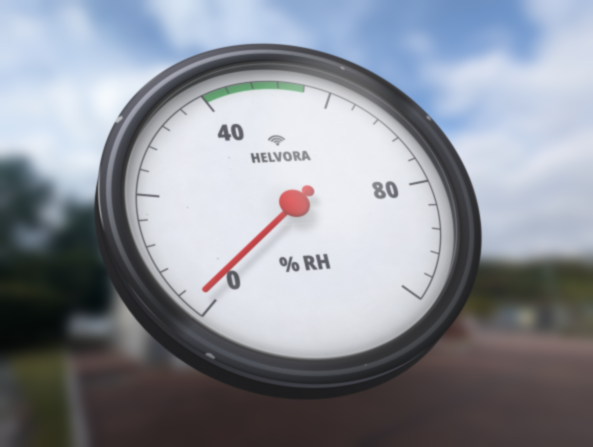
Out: {"value": 2, "unit": "%"}
